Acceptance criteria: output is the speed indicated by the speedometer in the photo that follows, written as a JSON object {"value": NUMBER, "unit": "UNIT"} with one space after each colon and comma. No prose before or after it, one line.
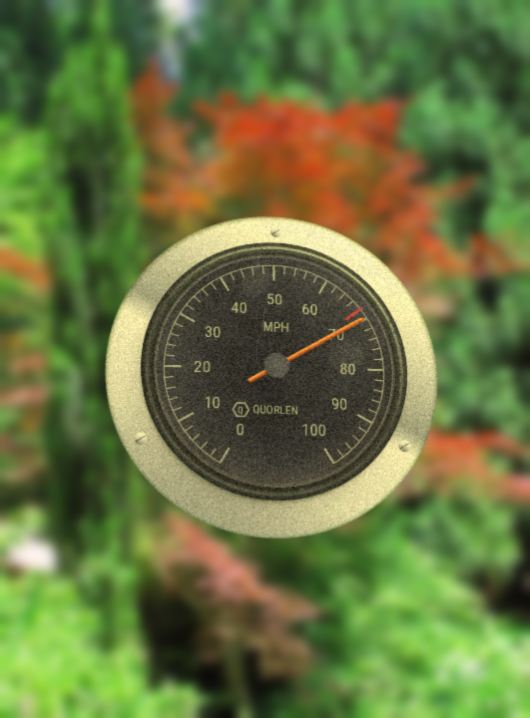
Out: {"value": 70, "unit": "mph"}
